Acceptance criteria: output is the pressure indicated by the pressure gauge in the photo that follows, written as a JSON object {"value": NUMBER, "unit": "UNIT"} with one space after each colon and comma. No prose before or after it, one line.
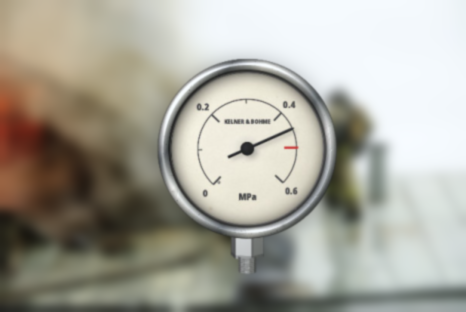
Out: {"value": 0.45, "unit": "MPa"}
